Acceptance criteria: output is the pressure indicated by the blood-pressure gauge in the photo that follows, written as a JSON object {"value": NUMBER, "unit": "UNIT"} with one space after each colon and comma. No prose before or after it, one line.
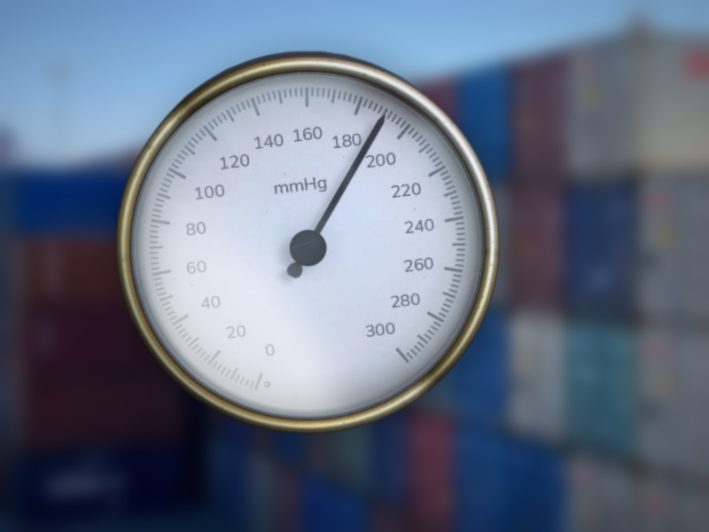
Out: {"value": 190, "unit": "mmHg"}
